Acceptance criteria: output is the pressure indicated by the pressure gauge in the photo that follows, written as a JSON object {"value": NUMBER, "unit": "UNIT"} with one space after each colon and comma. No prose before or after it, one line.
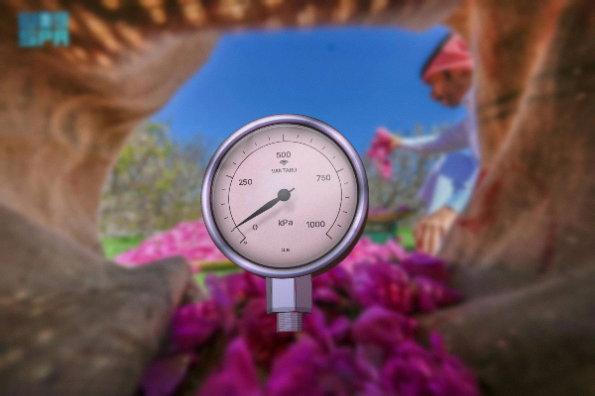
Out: {"value": 50, "unit": "kPa"}
